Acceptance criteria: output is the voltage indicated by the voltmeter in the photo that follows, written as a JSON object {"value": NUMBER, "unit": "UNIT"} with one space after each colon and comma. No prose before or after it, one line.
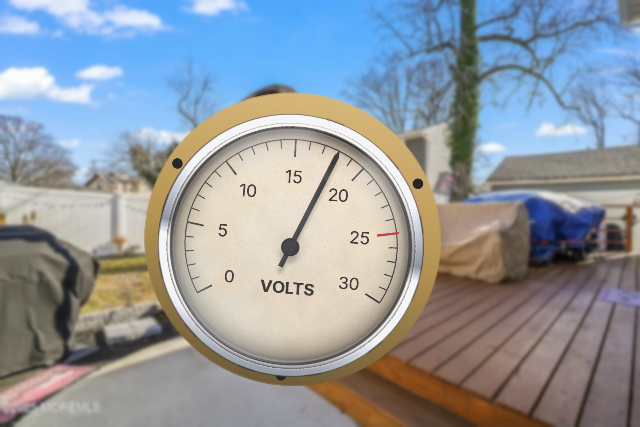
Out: {"value": 18, "unit": "V"}
